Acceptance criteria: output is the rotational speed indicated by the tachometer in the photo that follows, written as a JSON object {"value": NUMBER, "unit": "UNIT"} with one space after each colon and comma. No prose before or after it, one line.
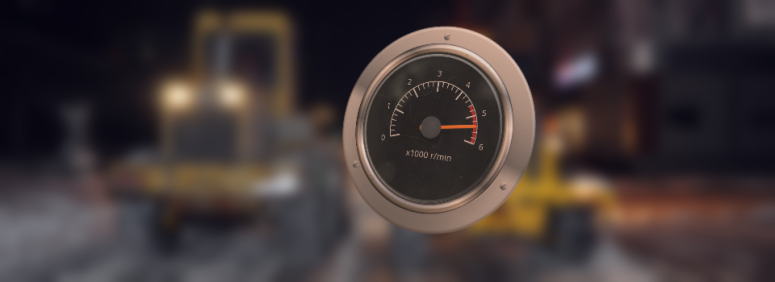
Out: {"value": 5400, "unit": "rpm"}
